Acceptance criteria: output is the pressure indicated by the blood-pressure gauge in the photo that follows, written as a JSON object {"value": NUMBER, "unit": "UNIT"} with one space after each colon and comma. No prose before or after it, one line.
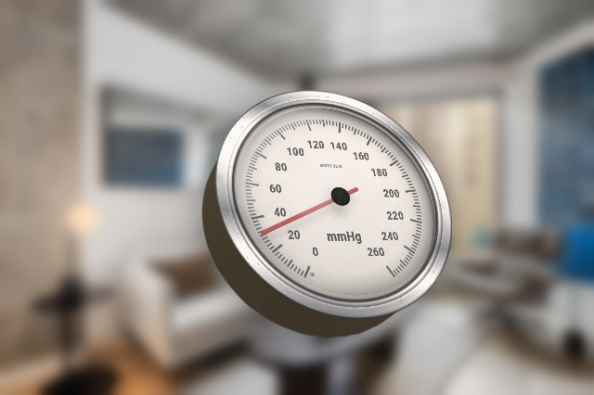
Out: {"value": 30, "unit": "mmHg"}
